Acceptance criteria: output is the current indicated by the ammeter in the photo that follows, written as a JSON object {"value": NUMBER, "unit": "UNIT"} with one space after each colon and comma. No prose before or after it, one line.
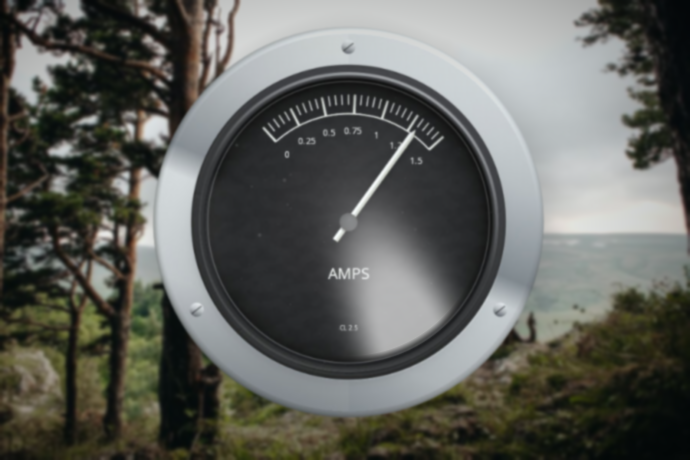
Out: {"value": 1.3, "unit": "A"}
